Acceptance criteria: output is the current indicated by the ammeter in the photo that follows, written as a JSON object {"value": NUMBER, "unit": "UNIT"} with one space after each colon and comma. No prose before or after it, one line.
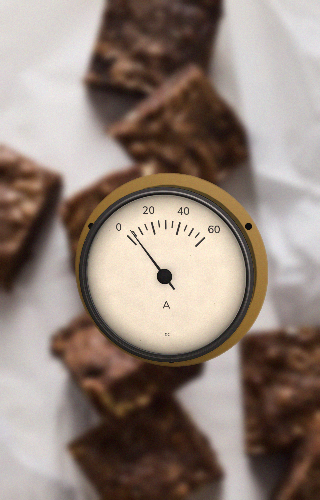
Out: {"value": 5, "unit": "A"}
